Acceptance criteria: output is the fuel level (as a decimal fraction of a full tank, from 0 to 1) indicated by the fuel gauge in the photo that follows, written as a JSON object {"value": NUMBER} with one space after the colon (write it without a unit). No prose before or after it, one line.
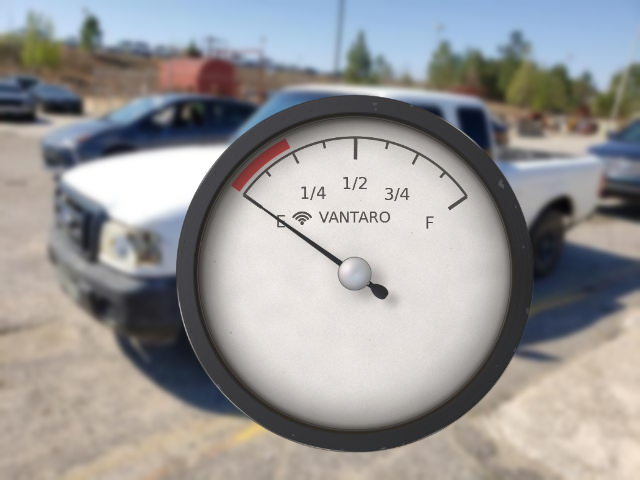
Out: {"value": 0}
